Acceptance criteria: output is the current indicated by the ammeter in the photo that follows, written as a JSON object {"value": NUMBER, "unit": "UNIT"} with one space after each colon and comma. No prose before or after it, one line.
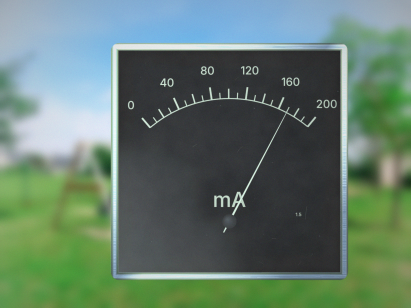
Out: {"value": 170, "unit": "mA"}
